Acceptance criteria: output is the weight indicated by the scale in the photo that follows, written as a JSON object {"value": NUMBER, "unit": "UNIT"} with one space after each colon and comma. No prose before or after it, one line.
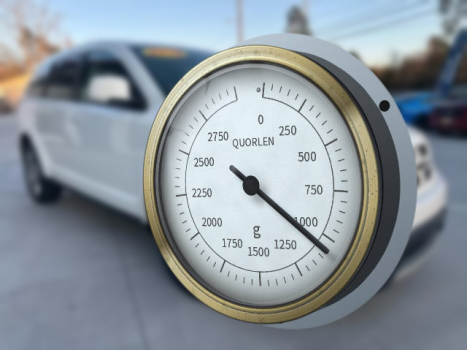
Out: {"value": 1050, "unit": "g"}
